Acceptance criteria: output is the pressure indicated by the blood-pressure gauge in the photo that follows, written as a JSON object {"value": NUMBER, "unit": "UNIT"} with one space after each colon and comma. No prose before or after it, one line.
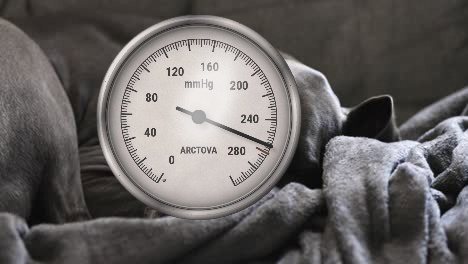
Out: {"value": 260, "unit": "mmHg"}
